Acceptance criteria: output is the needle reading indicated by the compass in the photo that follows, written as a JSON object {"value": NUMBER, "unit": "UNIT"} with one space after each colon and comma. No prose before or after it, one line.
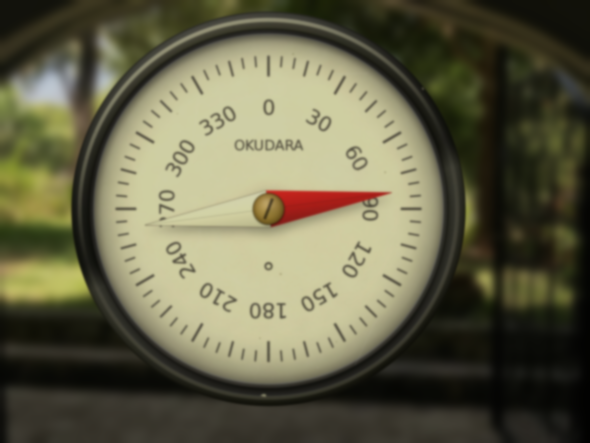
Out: {"value": 82.5, "unit": "°"}
